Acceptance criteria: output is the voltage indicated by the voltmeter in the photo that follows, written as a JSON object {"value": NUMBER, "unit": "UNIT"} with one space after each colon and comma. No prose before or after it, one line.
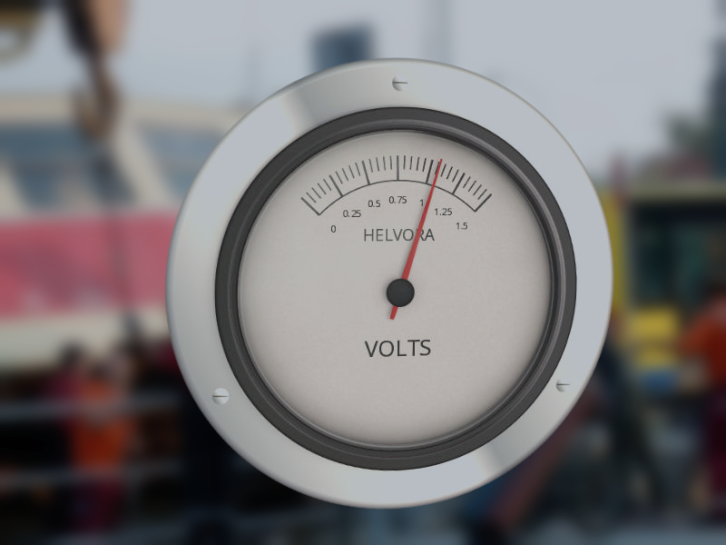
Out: {"value": 1.05, "unit": "V"}
